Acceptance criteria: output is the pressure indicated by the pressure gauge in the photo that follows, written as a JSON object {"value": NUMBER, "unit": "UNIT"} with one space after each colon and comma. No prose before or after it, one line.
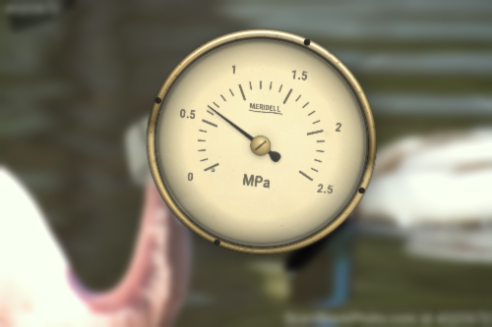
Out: {"value": 0.65, "unit": "MPa"}
